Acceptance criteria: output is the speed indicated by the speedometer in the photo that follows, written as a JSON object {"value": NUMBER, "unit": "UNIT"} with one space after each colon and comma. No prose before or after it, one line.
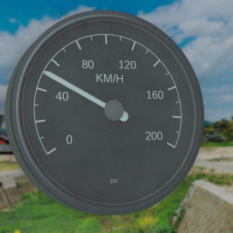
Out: {"value": 50, "unit": "km/h"}
